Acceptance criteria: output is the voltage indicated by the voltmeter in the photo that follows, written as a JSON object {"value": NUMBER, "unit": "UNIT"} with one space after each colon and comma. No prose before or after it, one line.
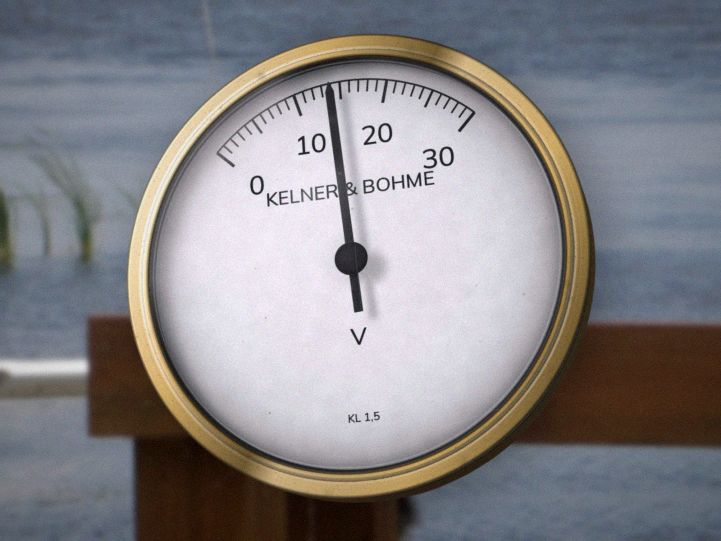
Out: {"value": 14, "unit": "V"}
